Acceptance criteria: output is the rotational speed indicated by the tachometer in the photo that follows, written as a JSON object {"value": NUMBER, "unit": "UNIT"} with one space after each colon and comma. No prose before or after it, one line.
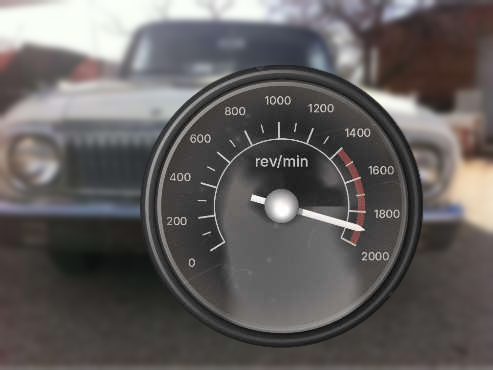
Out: {"value": 1900, "unit": "rpm"}
